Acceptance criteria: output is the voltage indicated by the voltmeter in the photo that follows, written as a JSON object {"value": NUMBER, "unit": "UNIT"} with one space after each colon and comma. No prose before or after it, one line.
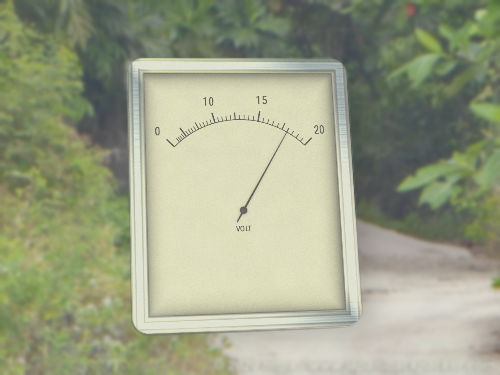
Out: {"value": 18, "unit": "V"}
